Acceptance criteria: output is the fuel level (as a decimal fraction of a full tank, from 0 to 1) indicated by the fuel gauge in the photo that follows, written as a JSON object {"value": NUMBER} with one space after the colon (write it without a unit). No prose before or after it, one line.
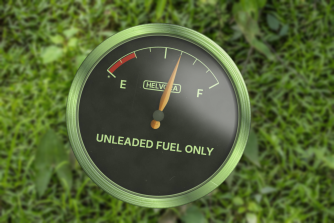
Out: {"value": 0.625}
